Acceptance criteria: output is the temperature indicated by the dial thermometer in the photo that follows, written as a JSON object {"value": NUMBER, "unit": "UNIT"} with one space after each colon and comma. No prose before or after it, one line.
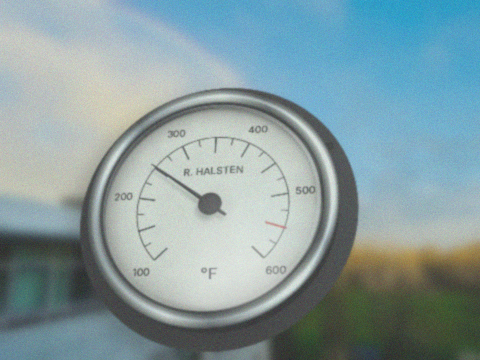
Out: {"value": 250, "unit": "°F"}
